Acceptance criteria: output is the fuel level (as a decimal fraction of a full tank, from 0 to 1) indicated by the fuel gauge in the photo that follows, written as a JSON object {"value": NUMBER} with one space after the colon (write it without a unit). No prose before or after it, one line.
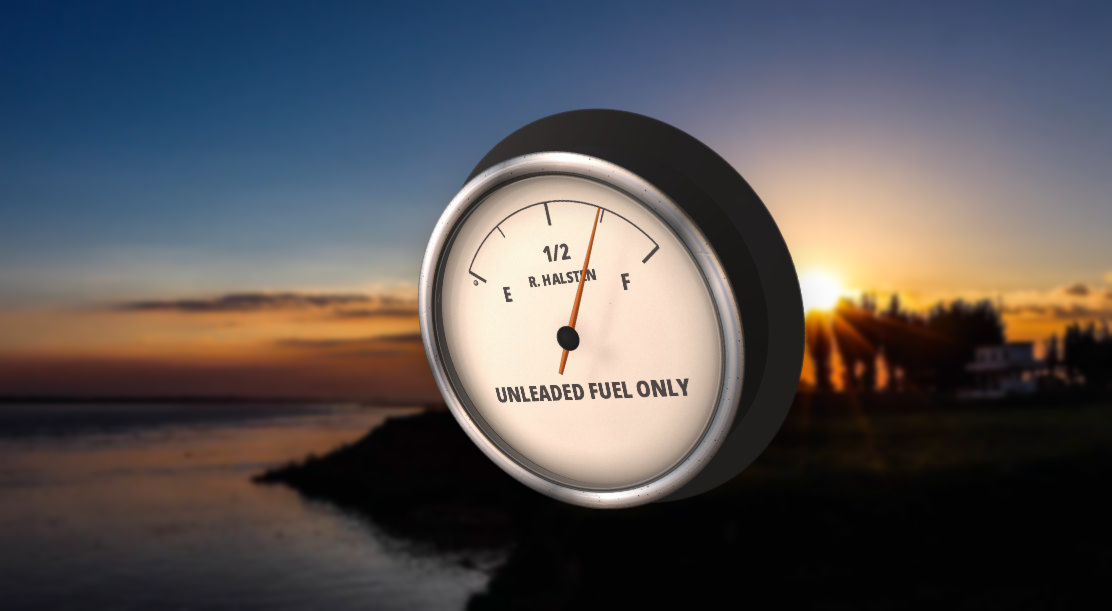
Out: {"value": 0.75}
